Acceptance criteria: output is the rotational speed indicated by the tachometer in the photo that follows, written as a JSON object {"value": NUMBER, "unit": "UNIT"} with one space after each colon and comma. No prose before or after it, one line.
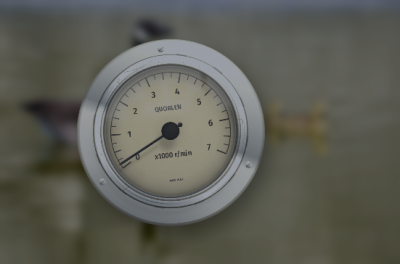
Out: {"value": 125, "unit": "rpm"}
